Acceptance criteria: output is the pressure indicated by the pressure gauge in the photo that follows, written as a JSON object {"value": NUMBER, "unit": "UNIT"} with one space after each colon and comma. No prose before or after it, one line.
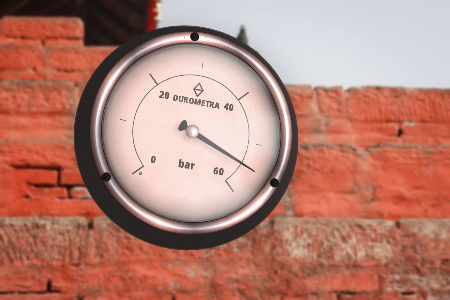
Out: {"value": 55, "unit": "bar"}
